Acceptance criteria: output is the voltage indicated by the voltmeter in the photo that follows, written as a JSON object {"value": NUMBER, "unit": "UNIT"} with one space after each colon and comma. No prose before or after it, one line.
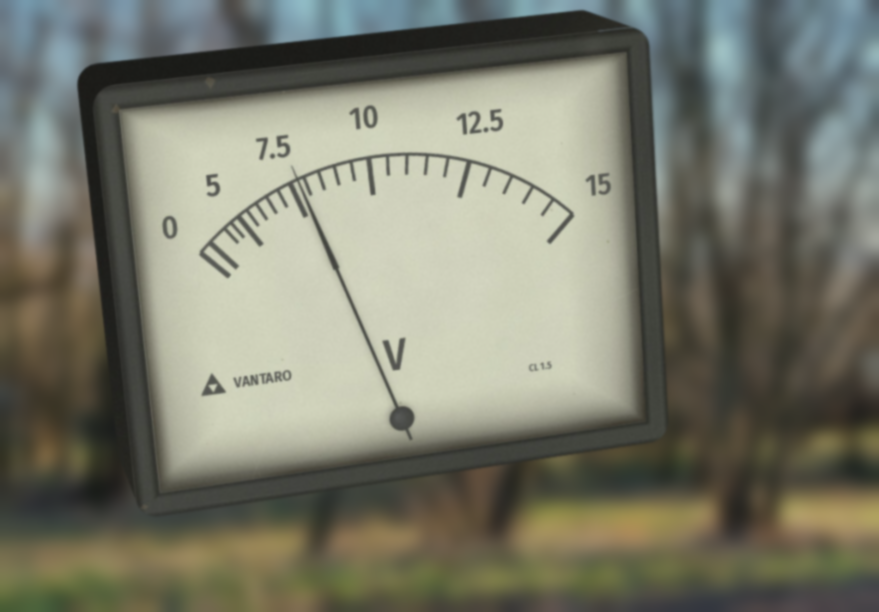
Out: {"value": 7.75, "unit": "V"}
